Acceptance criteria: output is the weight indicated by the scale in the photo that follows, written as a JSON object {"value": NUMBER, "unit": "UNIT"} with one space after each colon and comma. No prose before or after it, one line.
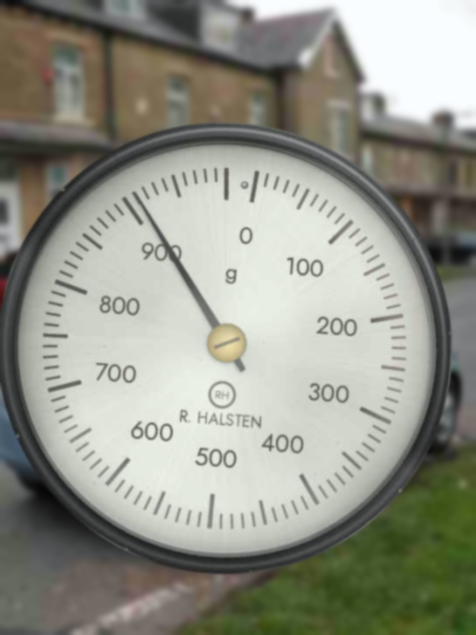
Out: {"value": 910, "unit": "g"}
